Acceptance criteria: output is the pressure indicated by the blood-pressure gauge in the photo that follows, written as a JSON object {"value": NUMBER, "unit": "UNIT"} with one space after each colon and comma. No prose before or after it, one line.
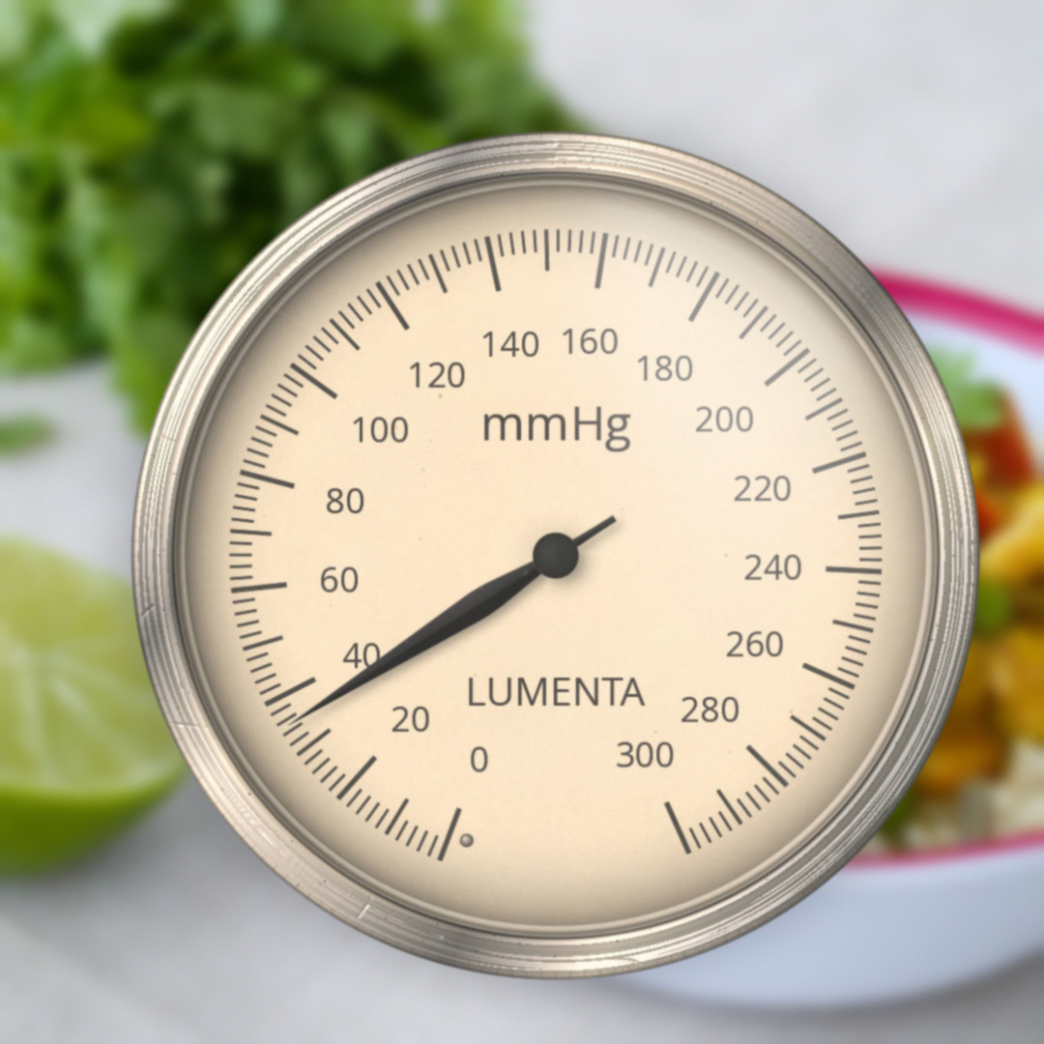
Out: {"value": 35, "unit": "mmHg"}
